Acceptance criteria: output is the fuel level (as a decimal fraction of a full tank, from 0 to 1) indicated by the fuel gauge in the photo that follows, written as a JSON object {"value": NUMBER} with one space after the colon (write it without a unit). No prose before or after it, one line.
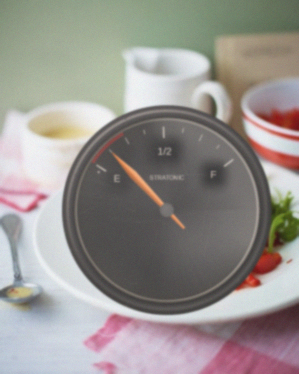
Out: {"value": 0.125}
